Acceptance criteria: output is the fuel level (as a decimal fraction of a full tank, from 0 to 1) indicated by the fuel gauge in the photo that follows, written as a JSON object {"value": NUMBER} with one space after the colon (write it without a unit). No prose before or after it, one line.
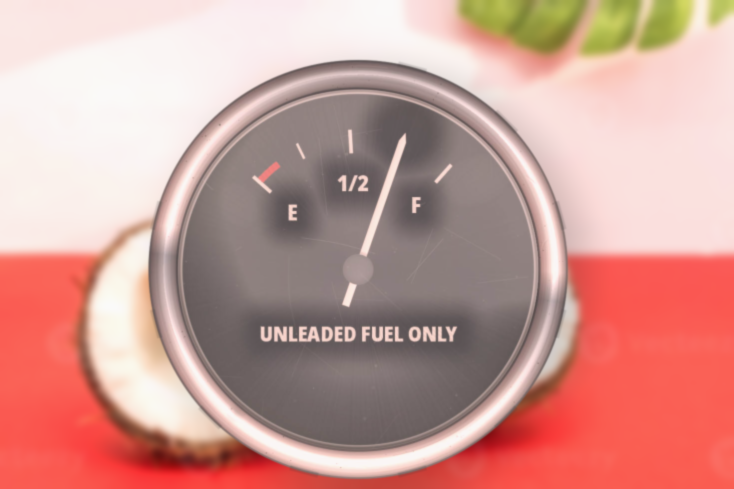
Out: {"value": 0.75}
